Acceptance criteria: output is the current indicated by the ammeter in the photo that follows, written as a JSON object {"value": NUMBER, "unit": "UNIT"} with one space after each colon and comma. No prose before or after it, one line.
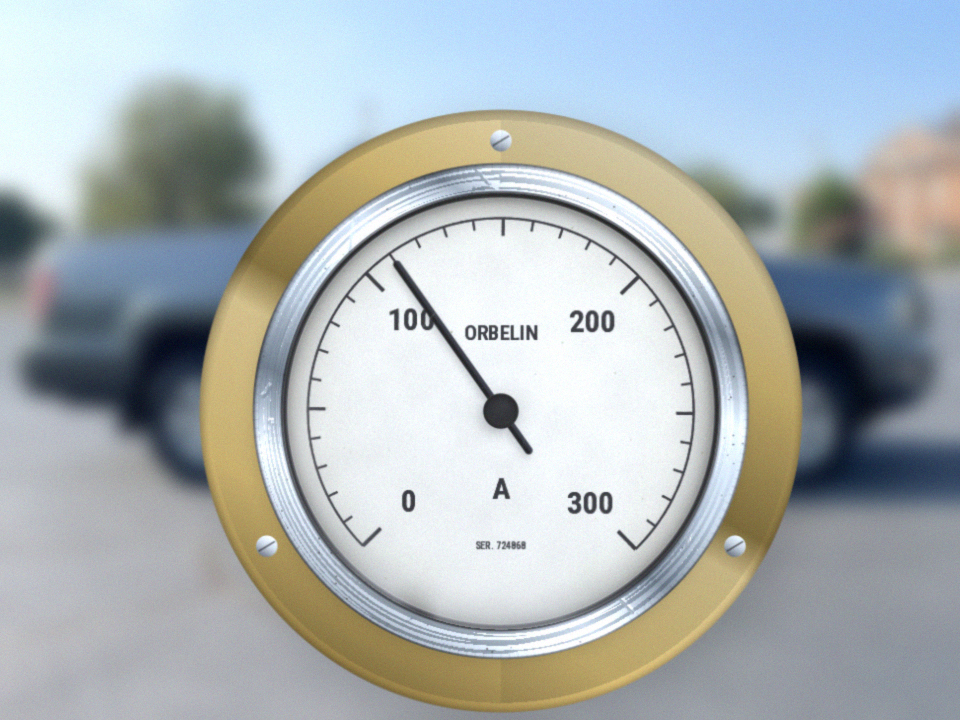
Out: {"value": 110, "unit": "A"}
